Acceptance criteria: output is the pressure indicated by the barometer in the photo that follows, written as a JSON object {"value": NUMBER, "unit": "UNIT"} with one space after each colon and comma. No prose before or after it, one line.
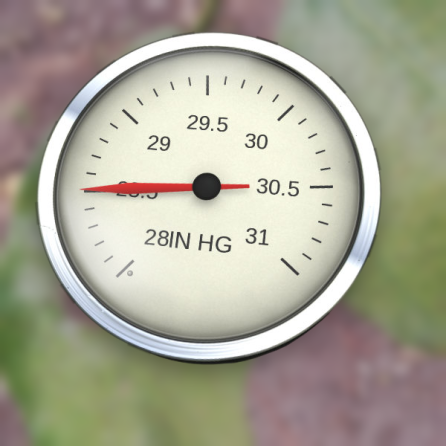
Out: {"value": 28.5, "unit": "inHg"}
